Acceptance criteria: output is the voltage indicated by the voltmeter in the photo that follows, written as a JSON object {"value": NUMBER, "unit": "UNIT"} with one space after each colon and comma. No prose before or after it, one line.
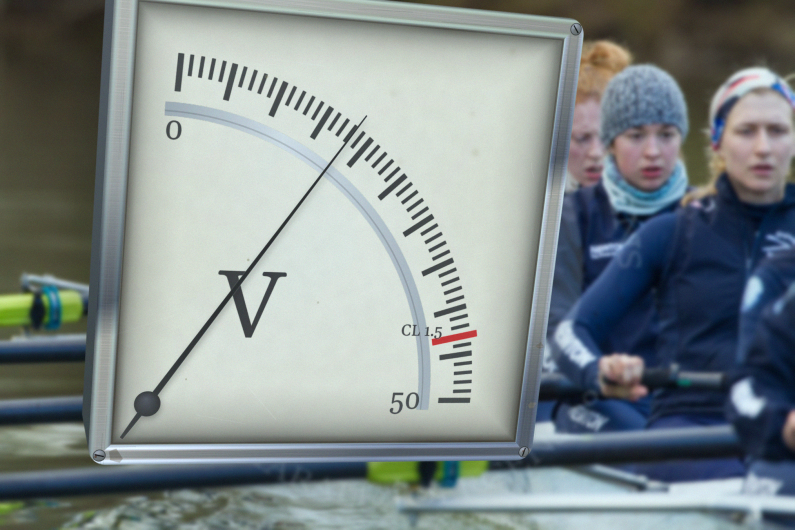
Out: {"value": 18, "unit": "V"}
